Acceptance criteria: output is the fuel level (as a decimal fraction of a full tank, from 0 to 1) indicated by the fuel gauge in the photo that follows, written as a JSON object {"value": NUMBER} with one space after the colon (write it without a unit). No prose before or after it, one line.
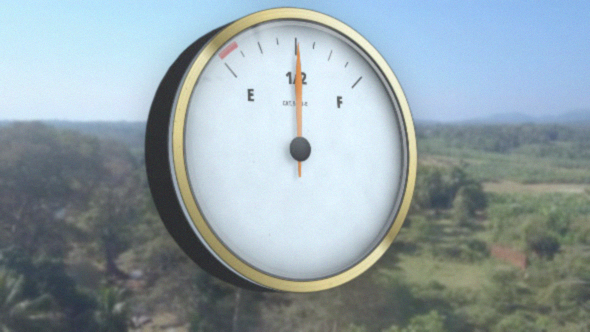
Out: {"value": 0.5}
